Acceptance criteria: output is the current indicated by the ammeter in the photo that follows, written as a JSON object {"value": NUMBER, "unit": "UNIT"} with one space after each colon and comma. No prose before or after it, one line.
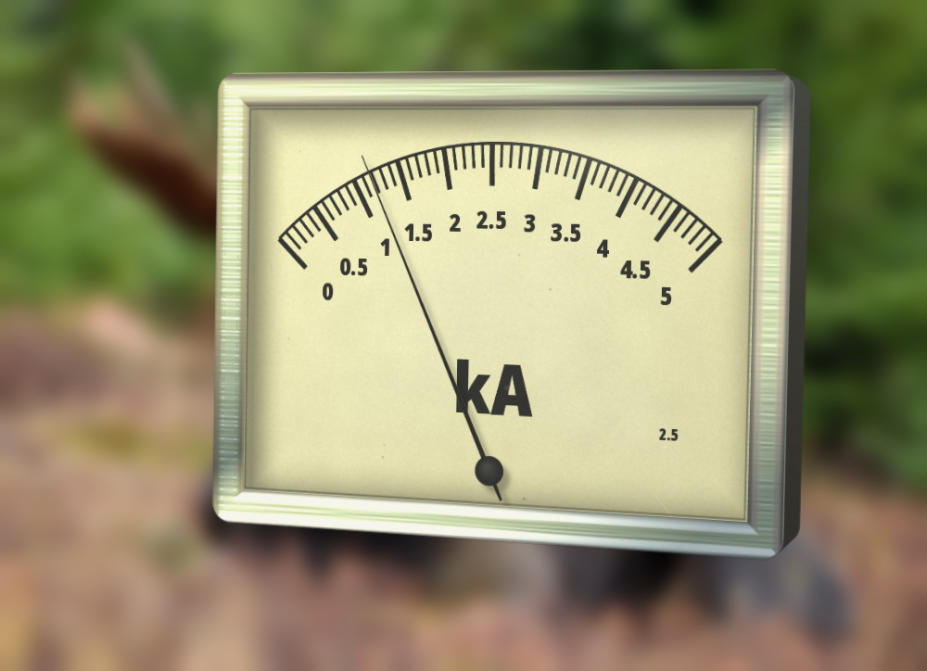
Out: {"value": 1.2, "unit": "kA"}
